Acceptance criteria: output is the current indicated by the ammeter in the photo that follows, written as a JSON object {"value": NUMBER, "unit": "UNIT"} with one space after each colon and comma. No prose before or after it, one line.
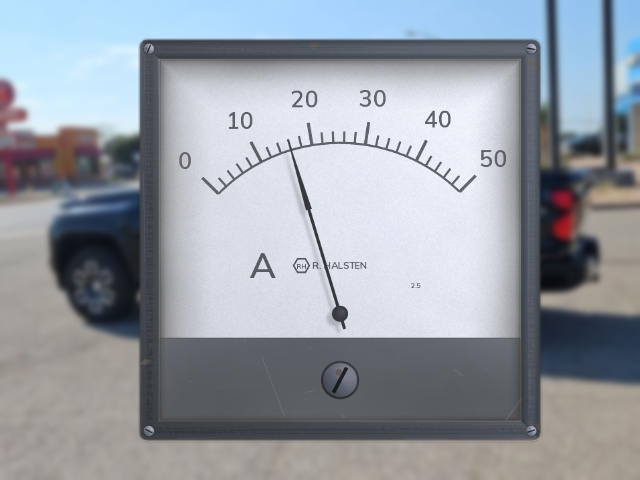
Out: {"value": 16, "unit": "A"}
